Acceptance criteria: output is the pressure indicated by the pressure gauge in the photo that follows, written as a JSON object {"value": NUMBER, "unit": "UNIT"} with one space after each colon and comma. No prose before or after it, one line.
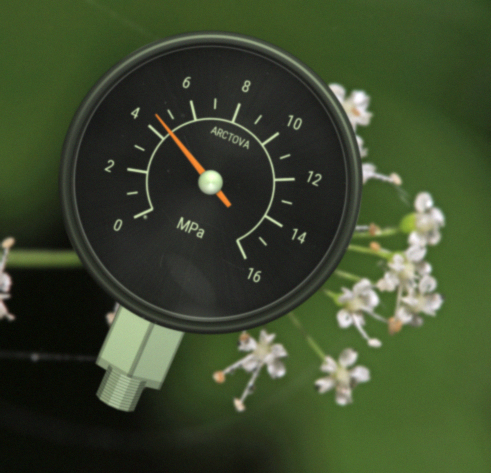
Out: {"value": 4.5, "unit": "MPa"}
